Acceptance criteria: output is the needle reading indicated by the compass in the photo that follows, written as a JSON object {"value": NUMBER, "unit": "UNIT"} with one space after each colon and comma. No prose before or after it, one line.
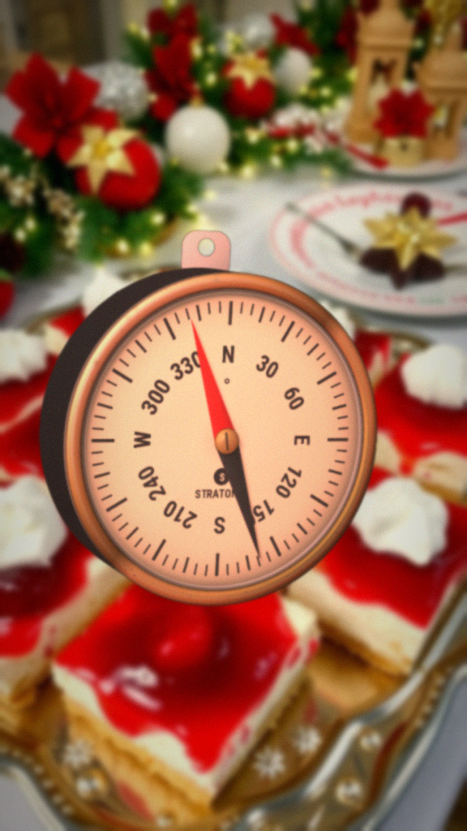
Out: {"value": 340, "unit": "°"}
